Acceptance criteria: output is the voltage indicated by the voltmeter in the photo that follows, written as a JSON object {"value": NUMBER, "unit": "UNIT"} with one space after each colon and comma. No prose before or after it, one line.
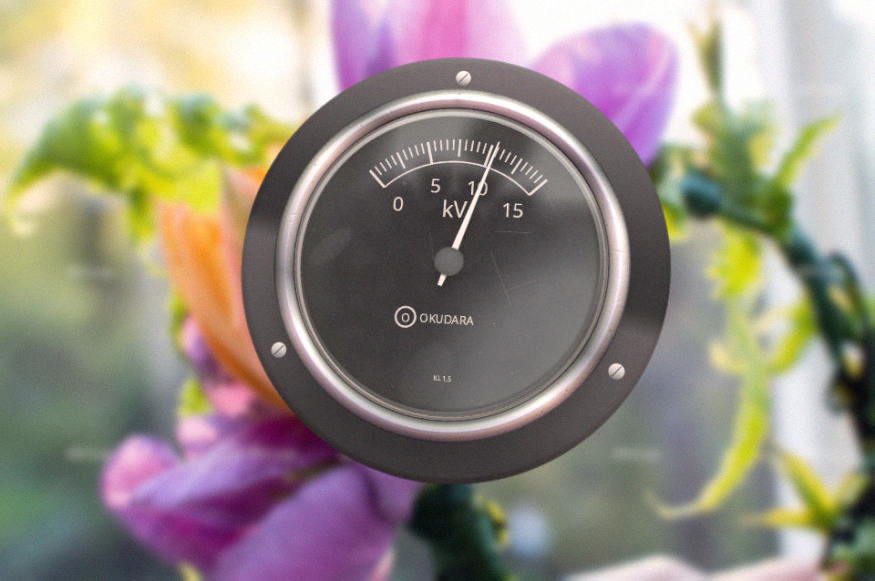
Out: {"value": 10.5, "unit": "kV"}
